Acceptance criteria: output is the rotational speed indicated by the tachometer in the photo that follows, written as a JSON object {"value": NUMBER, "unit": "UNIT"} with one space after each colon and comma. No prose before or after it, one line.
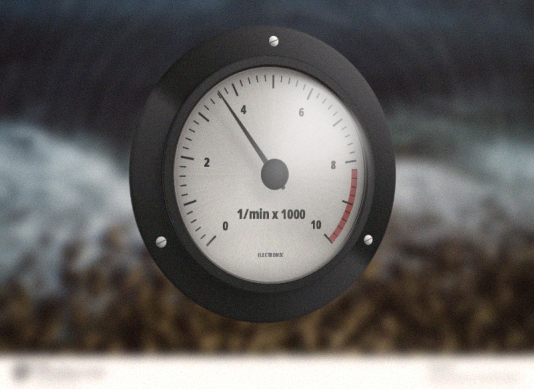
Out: {"value": 3600, "unit": "rpm"}
